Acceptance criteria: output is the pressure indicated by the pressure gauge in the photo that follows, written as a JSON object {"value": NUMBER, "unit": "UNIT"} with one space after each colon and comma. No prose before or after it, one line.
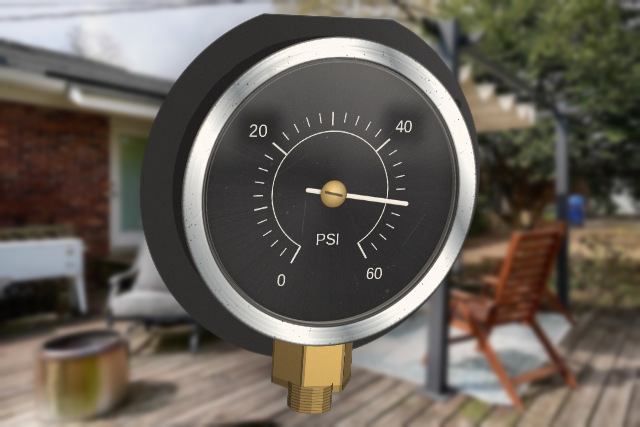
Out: {"value": 50, "unit": "psi"}
